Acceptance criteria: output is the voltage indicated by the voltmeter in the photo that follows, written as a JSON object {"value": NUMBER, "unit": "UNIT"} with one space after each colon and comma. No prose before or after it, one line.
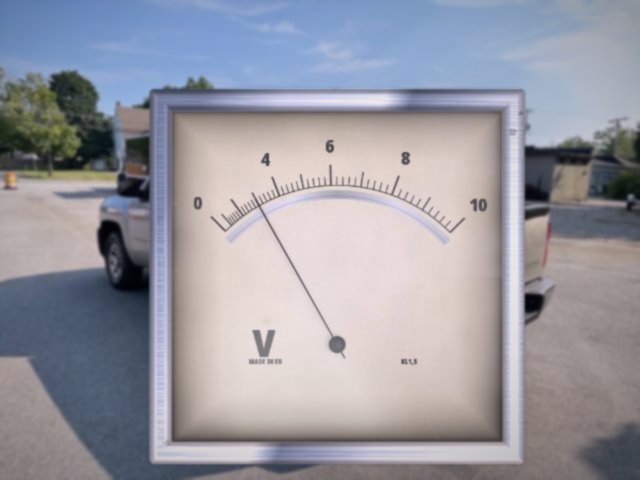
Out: {"value": 3, "unit": "V"}
